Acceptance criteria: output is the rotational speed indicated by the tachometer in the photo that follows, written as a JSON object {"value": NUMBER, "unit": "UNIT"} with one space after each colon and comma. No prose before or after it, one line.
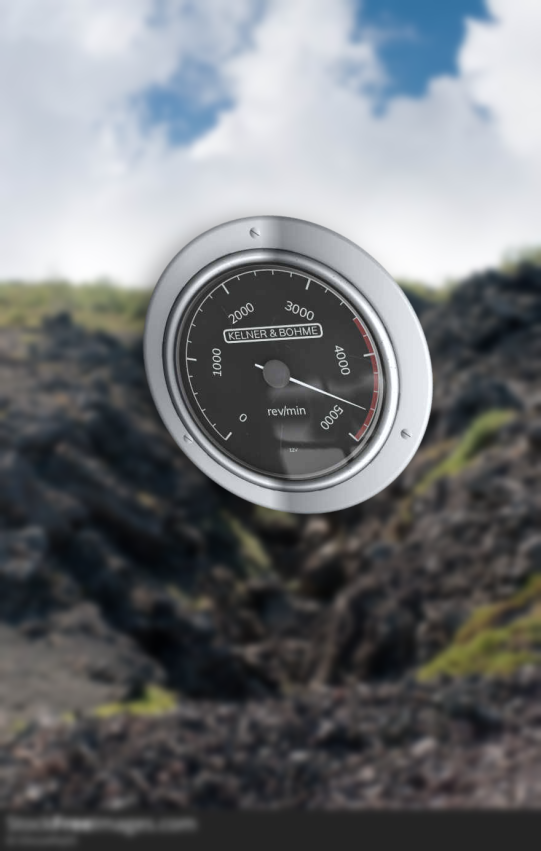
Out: {"value": 4600, "unit": "rpm"}
